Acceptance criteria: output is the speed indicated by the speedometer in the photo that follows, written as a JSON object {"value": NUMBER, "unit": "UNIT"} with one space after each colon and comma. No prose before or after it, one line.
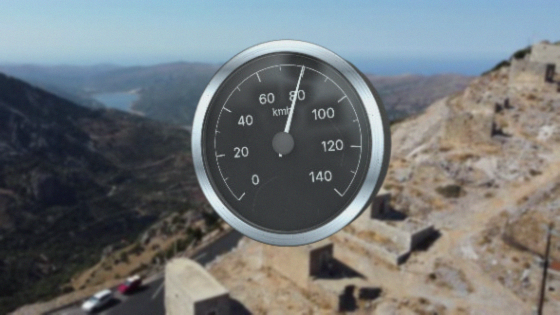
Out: {"value": 80, "unit": "km/h"}
